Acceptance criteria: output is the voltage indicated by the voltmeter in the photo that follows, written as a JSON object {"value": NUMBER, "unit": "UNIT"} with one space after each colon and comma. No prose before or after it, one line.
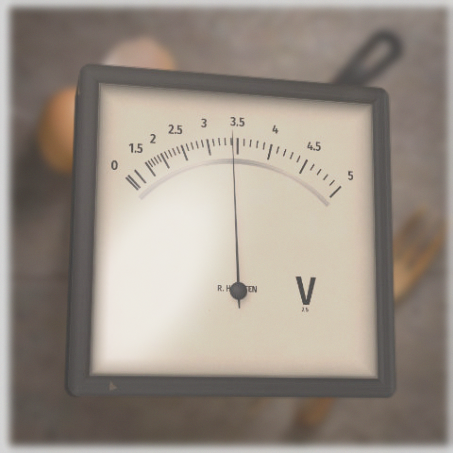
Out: {"value": 3.4, "unit": "V"}
